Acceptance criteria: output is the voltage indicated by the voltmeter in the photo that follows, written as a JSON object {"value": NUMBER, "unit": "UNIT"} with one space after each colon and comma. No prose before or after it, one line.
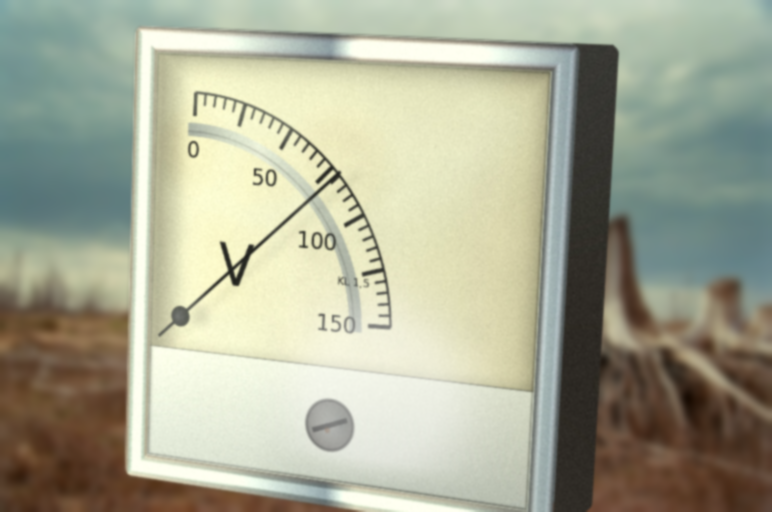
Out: {"value": 80, "unit": "V"}
